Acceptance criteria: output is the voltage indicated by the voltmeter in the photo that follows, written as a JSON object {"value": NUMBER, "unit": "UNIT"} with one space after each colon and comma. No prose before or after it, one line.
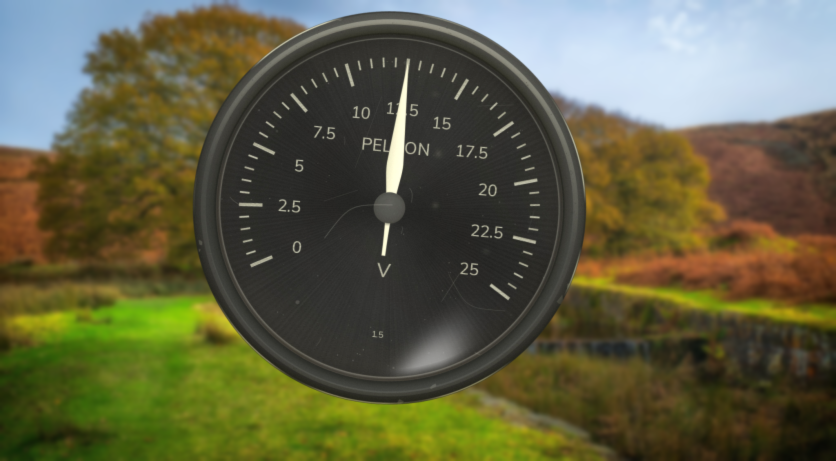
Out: {"value": 12.5, "unit": "V"}
